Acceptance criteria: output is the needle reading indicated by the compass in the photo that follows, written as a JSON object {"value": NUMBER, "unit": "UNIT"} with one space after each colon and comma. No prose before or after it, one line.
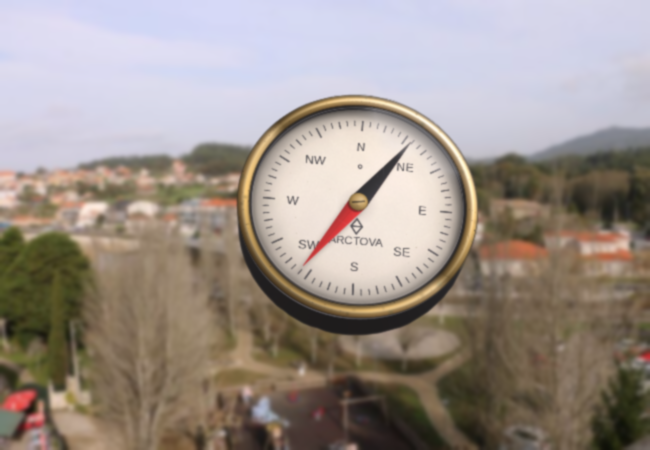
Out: {"value": 215, "unit": "°"}
